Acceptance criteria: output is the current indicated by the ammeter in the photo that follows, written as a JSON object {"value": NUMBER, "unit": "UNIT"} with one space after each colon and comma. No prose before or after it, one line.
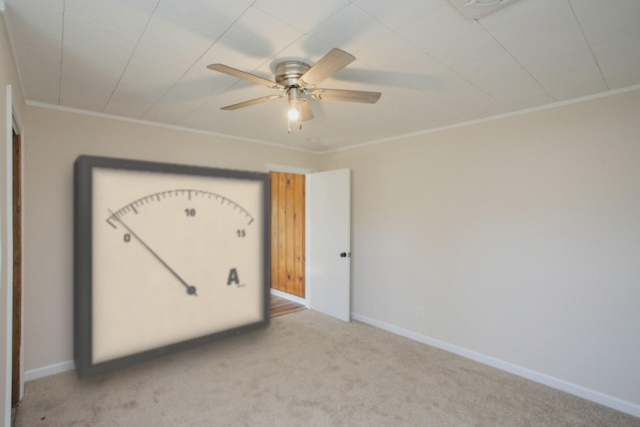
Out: {"value": 2.5, "unit": "A"}
